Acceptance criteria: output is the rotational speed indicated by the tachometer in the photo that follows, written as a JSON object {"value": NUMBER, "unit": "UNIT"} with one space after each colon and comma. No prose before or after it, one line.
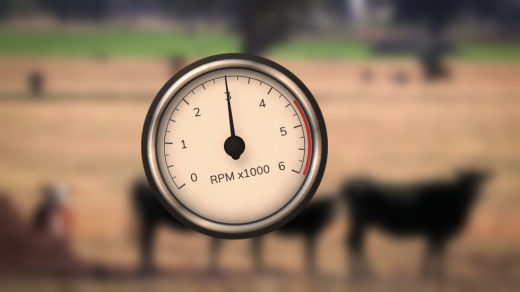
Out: {"value": 3000, "unit": "rpm"}
